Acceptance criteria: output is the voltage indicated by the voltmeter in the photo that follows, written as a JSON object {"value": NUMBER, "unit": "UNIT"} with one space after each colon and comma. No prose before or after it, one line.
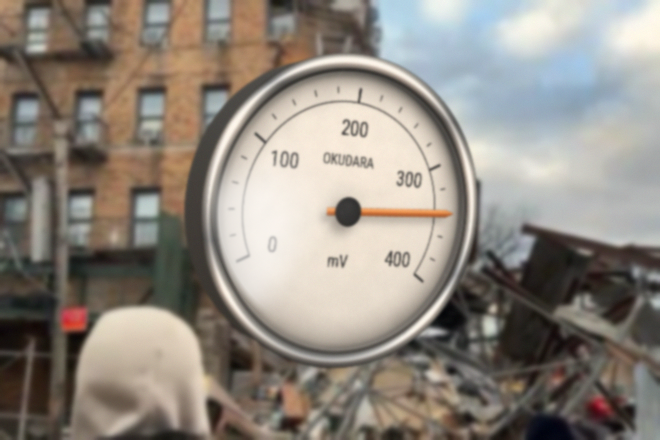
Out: {"value": 340, "unit": "mV"}
